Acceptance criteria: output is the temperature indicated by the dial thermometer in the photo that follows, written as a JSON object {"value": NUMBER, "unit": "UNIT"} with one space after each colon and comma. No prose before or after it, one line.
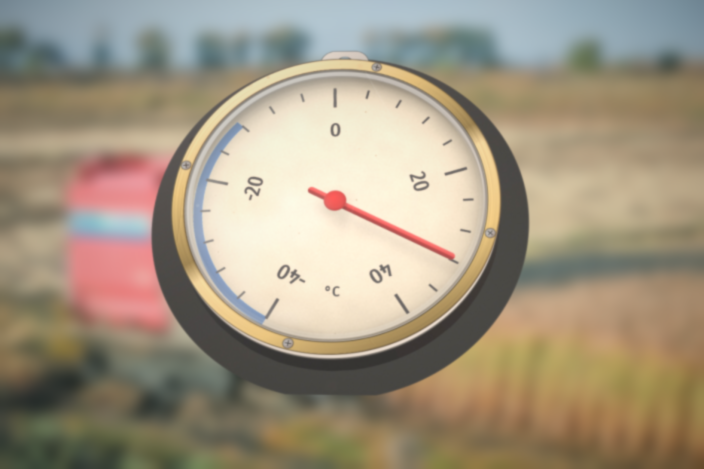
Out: {"value": 32, "unit": "°C"}
